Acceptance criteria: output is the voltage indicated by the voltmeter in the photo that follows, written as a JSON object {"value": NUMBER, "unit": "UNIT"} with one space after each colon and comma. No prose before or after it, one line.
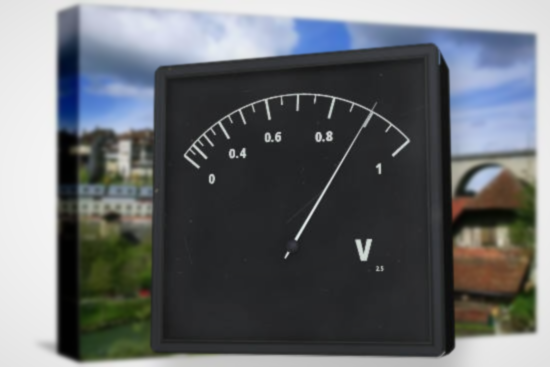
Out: {"value": 0.9, "unit": "V"}
